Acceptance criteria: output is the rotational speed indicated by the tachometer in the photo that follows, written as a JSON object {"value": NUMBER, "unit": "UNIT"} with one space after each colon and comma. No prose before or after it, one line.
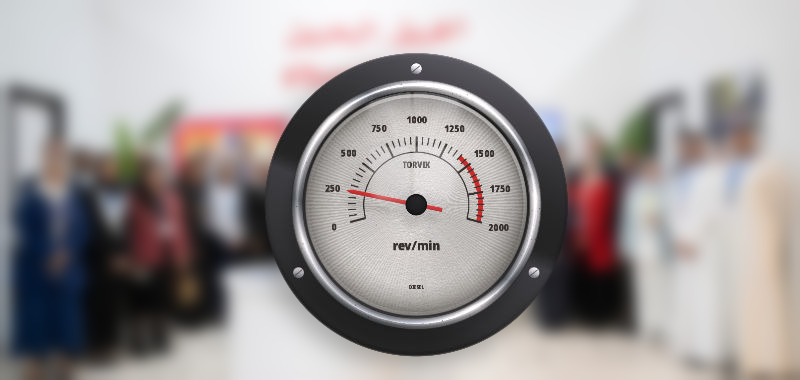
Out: {"value": 250, "unit": "rpm"}
